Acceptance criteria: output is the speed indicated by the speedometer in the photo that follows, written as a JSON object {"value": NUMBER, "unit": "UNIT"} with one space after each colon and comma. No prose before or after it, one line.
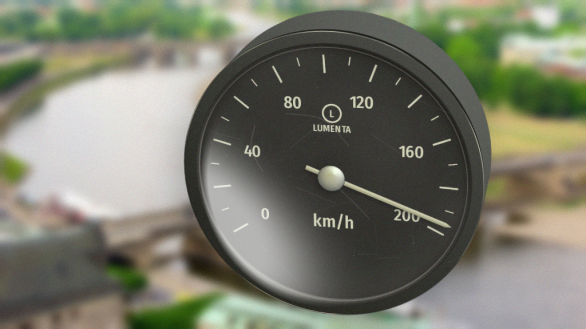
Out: {"value": 195, "unit": "km/h"}
